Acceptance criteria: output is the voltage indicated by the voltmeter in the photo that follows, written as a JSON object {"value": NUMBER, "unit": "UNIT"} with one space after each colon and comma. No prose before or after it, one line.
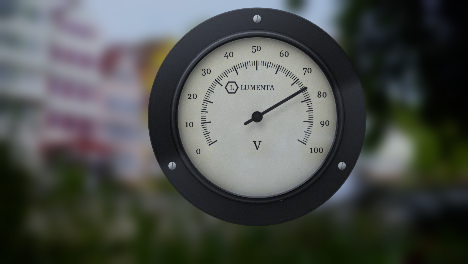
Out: {"value": 75, "unit": "V"}
